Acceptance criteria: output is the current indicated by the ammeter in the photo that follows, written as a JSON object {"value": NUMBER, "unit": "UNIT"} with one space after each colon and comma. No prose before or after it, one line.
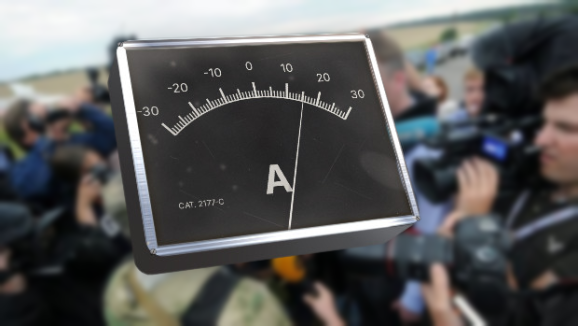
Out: {"value": 15, "unit": "A"}
